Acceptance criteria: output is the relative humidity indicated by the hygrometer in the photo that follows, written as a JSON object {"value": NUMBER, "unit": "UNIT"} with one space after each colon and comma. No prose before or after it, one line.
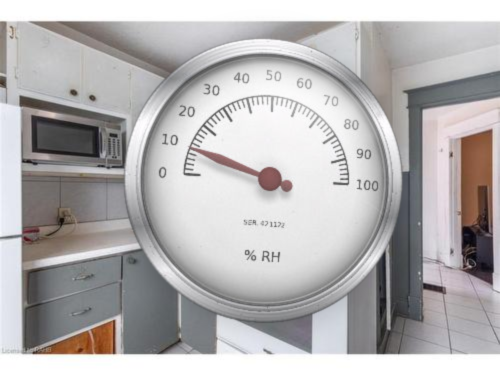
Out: {"value": 10, "unit": "%"}
